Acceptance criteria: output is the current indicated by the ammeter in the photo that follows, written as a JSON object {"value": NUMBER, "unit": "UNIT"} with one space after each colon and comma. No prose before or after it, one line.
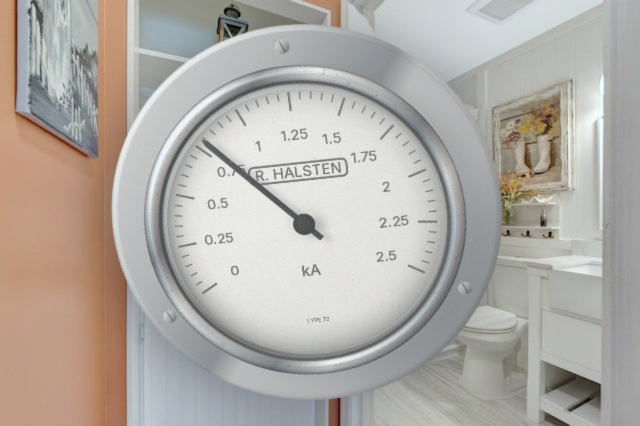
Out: {"value": 0.8, "unit": "kA"}
